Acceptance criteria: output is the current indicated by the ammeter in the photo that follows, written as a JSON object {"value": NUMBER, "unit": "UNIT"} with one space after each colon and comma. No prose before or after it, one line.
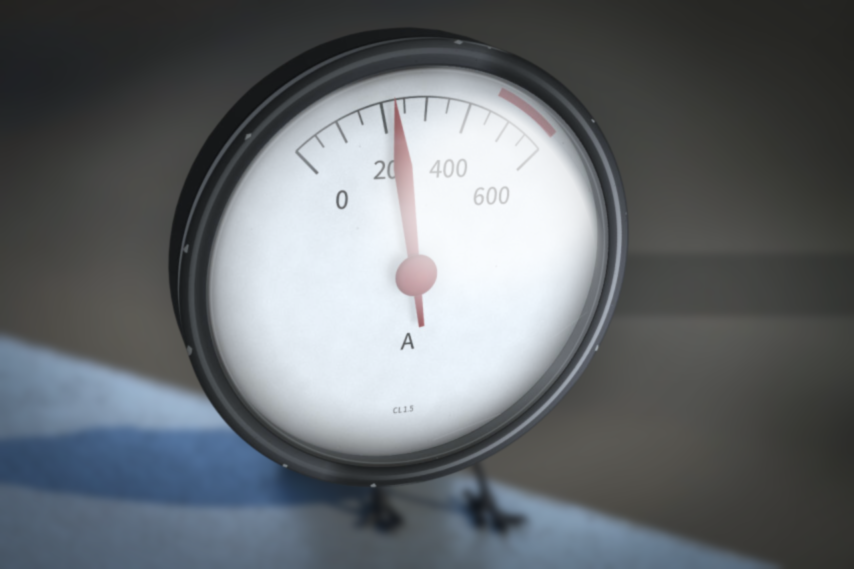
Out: {"value": 225, "unit": "A"}
